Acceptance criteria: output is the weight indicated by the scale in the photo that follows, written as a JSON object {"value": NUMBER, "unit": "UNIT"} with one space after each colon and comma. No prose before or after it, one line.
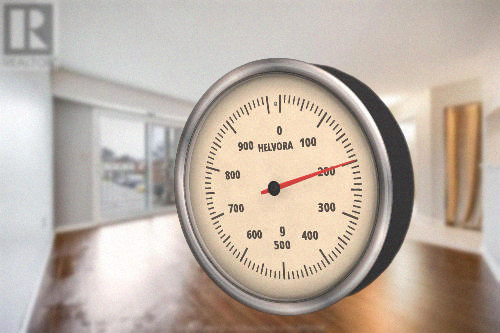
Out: {"value": 200, "unit": "g"}
